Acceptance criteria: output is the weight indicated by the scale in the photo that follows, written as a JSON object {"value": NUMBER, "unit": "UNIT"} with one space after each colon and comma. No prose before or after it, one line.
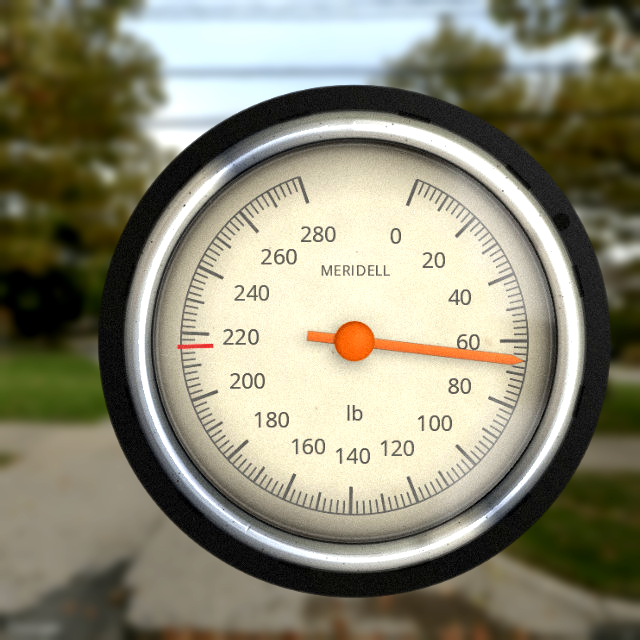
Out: {"value": 66, "unit": "lb"}
